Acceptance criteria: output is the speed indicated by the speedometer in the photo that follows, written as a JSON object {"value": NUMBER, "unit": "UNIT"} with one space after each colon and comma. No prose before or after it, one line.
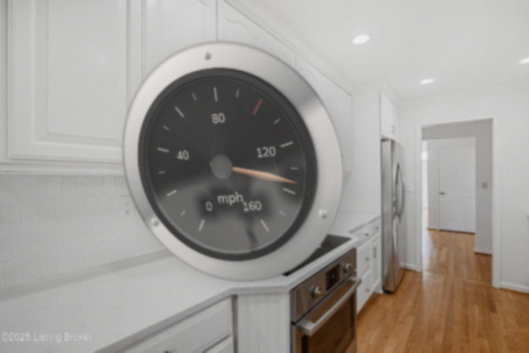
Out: {"value": 135, "unit": "mph"}
